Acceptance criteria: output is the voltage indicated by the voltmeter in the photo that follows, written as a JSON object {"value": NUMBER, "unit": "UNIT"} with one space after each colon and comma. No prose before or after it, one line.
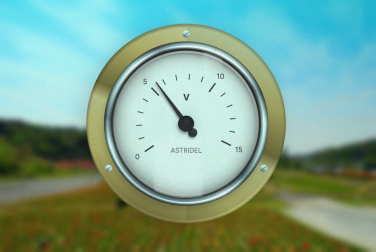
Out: {"value": 5.5, "unit": "V"}
